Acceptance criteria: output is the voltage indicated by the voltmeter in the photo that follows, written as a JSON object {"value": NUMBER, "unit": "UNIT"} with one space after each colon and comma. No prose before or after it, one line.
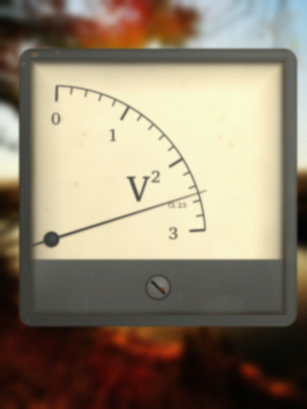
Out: {"value": 2.5, "unit": "V"}
